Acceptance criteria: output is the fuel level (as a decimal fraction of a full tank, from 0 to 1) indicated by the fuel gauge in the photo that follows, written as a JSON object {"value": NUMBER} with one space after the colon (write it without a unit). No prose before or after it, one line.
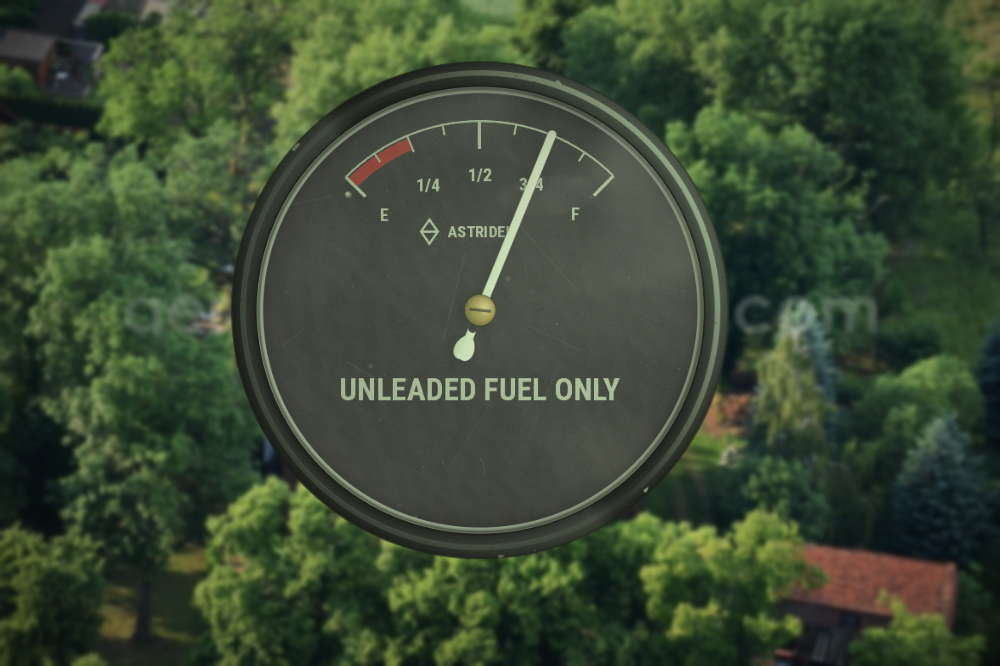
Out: {"value": 0.75}
